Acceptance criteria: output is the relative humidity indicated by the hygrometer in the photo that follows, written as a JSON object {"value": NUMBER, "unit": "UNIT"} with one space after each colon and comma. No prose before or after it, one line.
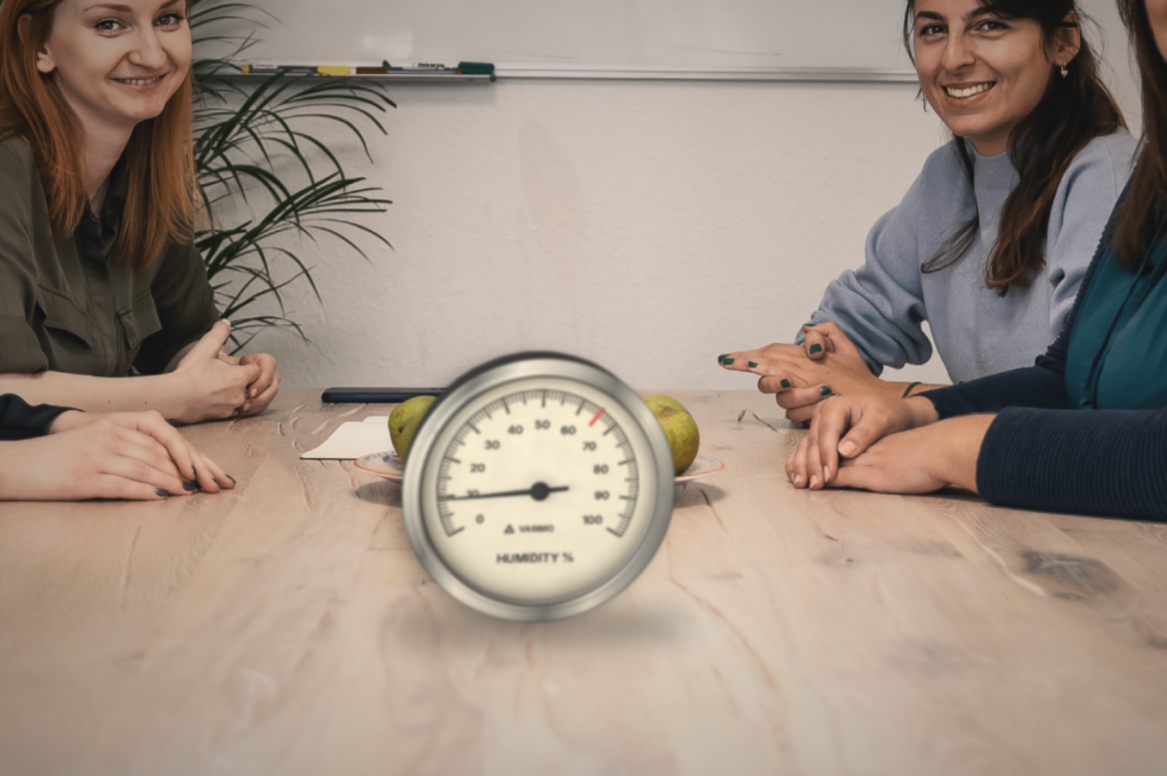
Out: {"value": 10, "unit": "%"}
